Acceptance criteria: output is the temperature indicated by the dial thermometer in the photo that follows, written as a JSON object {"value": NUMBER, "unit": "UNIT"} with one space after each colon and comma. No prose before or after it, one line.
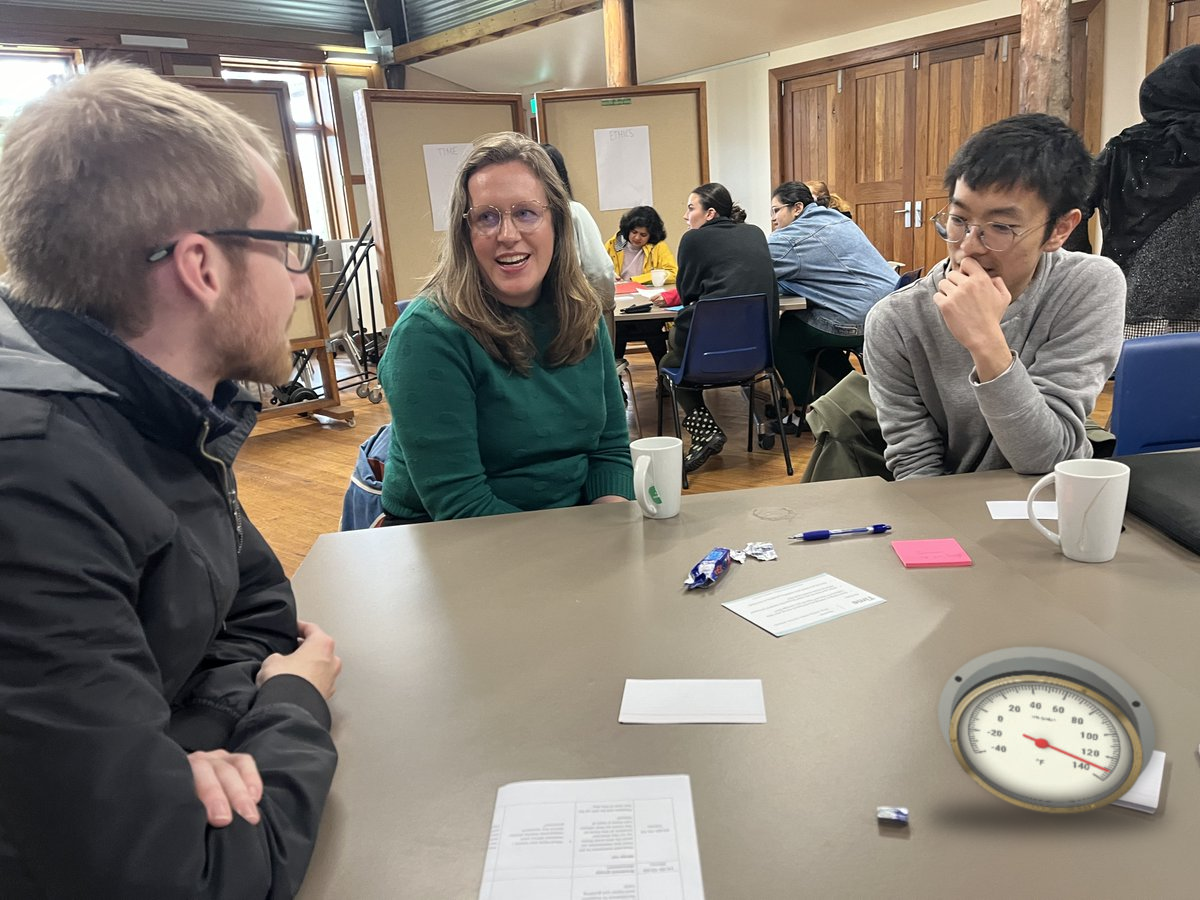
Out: {"value": 130, "unit": "°F"}
